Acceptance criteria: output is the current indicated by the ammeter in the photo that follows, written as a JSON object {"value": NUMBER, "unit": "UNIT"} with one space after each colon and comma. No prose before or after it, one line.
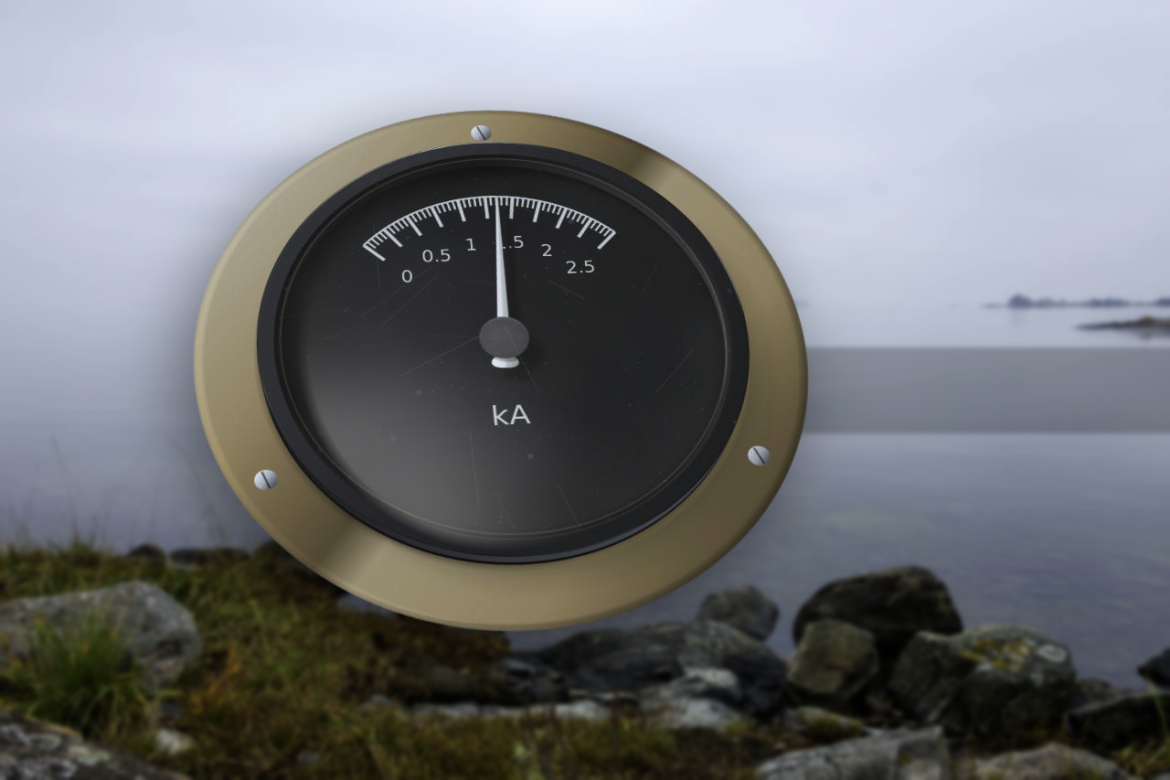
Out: {"value": 1.35, "unit": "kA"}
